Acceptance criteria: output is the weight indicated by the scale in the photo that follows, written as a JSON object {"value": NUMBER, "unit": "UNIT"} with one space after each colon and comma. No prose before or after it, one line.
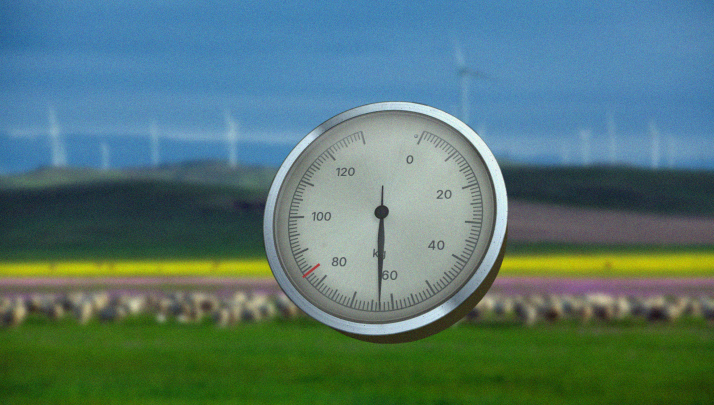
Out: {"value": 63, "unit": "kg"}
